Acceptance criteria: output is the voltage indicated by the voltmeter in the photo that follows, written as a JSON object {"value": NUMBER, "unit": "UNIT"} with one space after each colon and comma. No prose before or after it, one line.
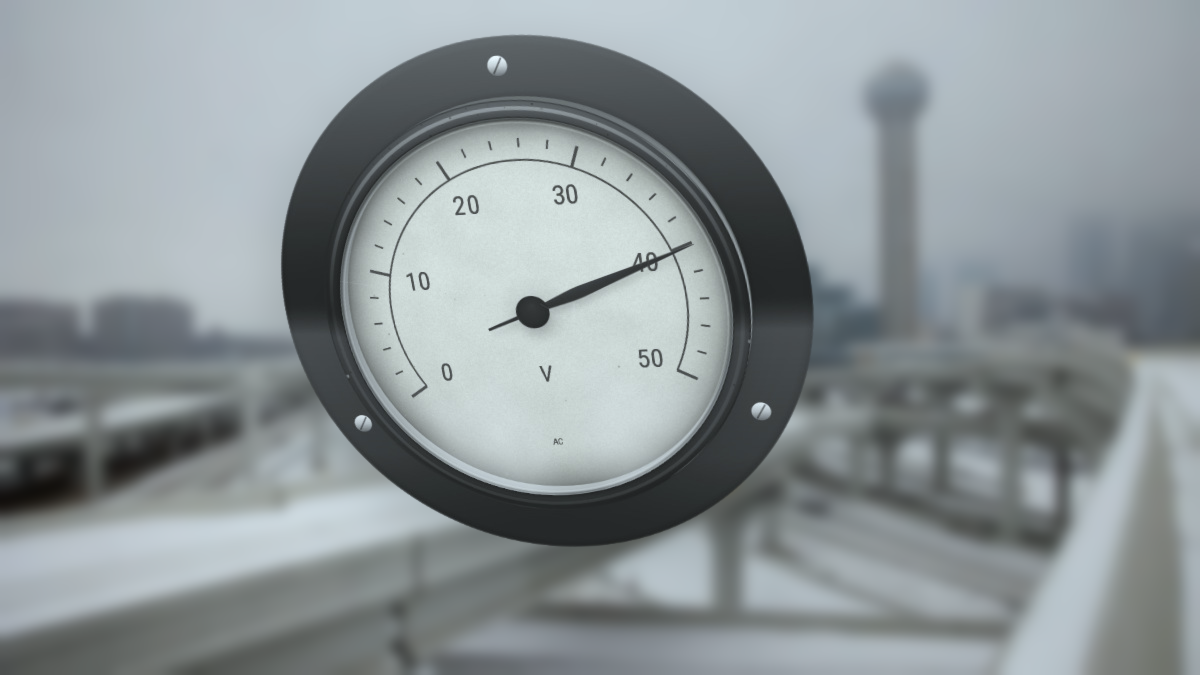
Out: {"value": 40, "unit": "V"}
